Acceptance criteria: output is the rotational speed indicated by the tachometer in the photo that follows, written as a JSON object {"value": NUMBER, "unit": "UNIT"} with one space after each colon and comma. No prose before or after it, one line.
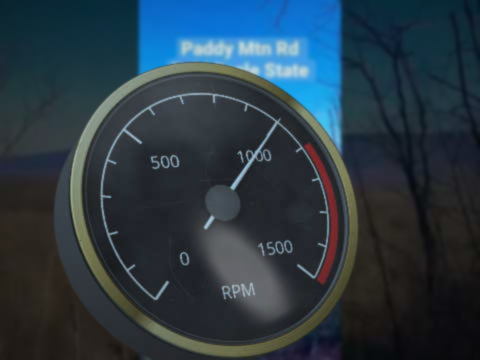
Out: {"value": 1000, "unit": "rpm"}
